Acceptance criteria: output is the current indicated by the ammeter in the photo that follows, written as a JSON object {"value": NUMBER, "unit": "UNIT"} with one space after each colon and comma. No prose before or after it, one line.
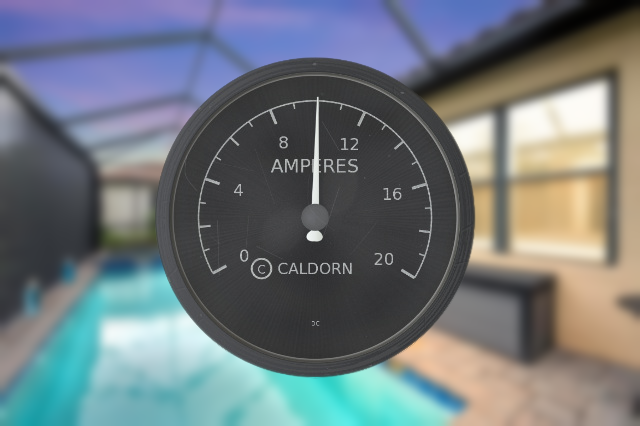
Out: {"value": 10, "unit": "A"}
